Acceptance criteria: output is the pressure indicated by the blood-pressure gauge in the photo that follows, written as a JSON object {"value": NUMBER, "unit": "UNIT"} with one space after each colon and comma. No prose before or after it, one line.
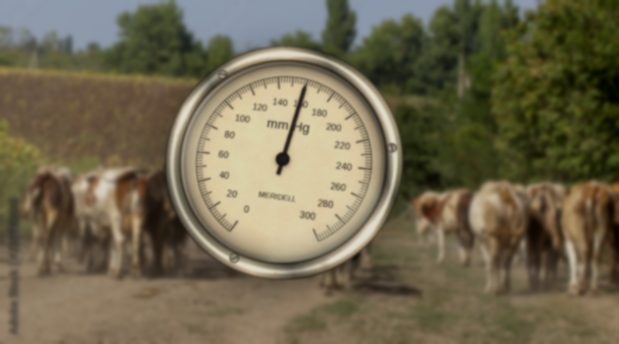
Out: {"value": 160, "unit": "mmHg"}
